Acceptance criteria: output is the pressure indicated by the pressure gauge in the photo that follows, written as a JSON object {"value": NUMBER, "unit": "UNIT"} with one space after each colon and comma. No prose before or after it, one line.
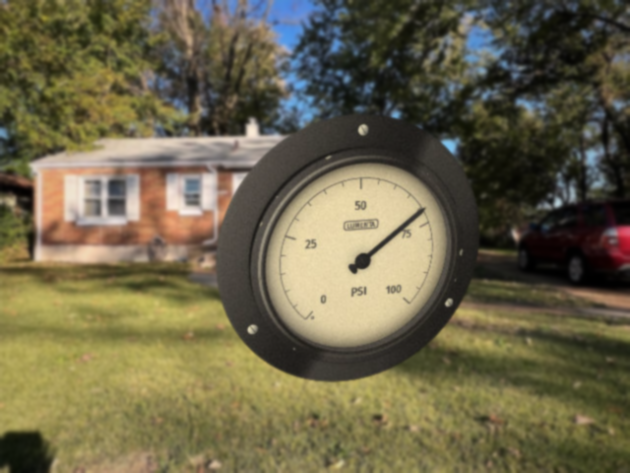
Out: {"value": 70, "unit": "psi"}
